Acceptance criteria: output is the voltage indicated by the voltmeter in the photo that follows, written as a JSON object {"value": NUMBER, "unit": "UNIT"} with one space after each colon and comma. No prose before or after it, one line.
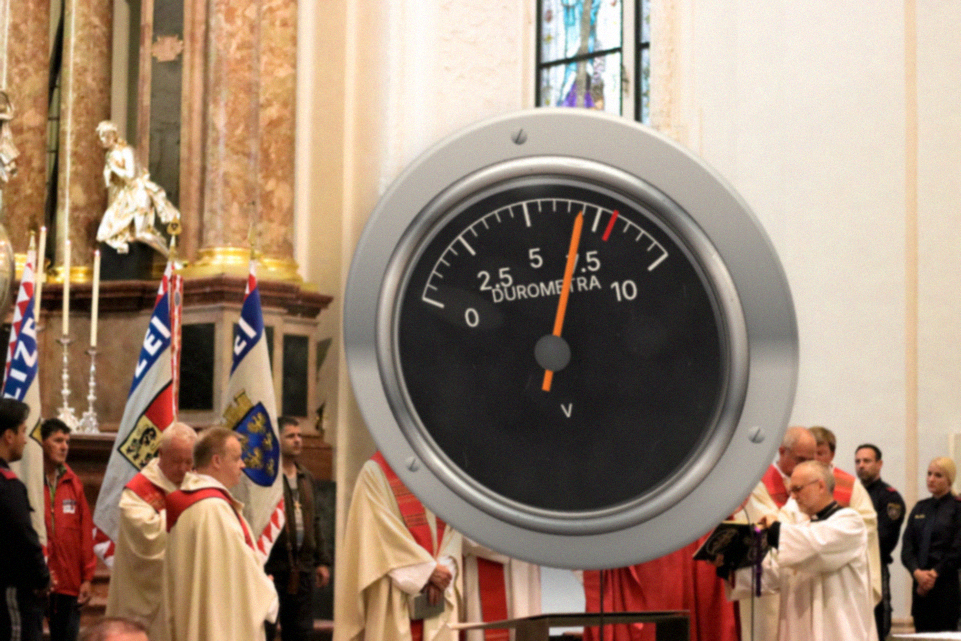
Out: {"value": 7, "unit": "V"}
